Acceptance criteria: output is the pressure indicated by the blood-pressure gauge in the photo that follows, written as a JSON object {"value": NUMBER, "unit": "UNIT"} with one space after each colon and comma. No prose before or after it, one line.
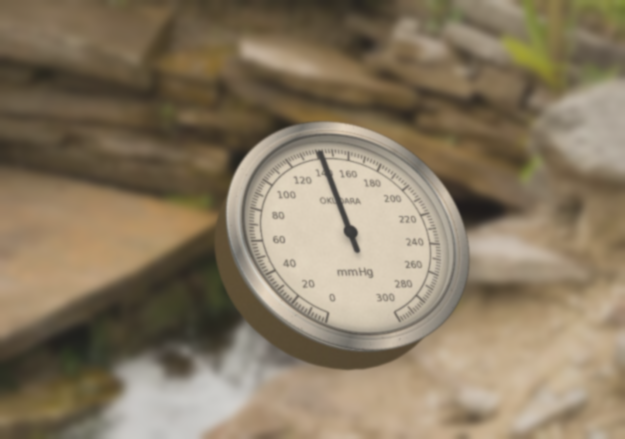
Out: {"value": 140, "unit": "mmHg"}
